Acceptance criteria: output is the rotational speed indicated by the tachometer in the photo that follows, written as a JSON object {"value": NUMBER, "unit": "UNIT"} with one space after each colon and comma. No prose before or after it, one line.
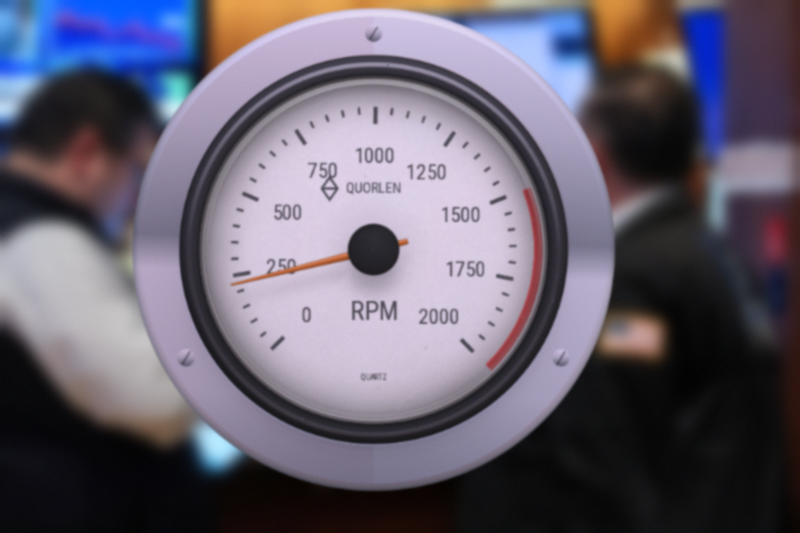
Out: {"value": 225, "unit": "rpm"}
